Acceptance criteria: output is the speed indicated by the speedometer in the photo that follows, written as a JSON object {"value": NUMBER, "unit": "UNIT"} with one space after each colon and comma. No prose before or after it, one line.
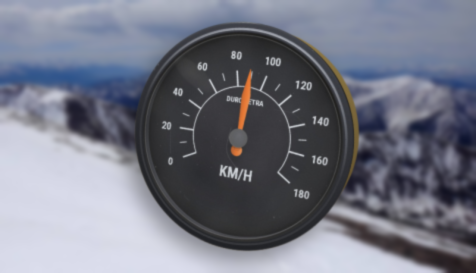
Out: {"value": 90, "unit": "km/h"}
